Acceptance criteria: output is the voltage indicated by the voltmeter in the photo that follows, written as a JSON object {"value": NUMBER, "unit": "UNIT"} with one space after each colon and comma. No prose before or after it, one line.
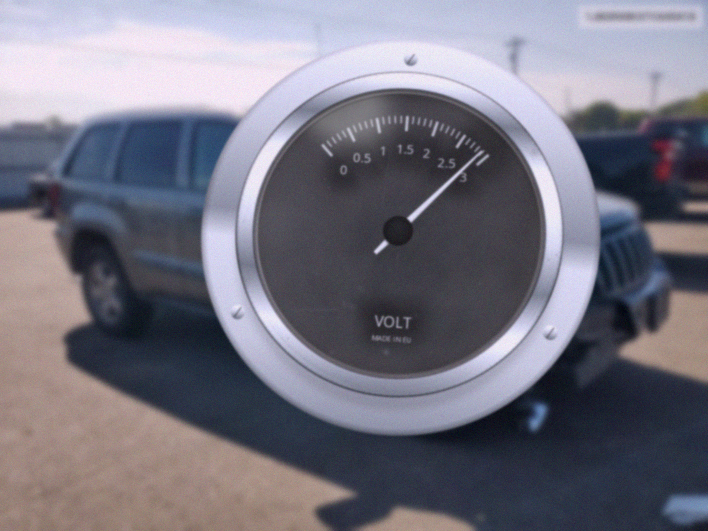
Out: {"value": 2.9, "unit": "V"}
